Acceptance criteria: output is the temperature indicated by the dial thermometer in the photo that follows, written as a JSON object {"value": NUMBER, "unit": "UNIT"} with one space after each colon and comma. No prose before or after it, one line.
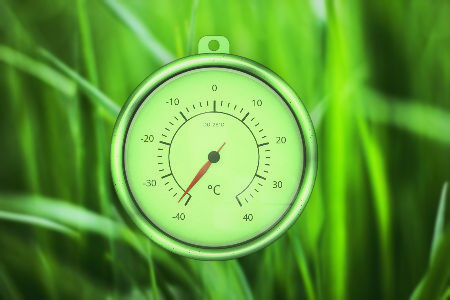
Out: {"value": -38, "unit": "°C"}
